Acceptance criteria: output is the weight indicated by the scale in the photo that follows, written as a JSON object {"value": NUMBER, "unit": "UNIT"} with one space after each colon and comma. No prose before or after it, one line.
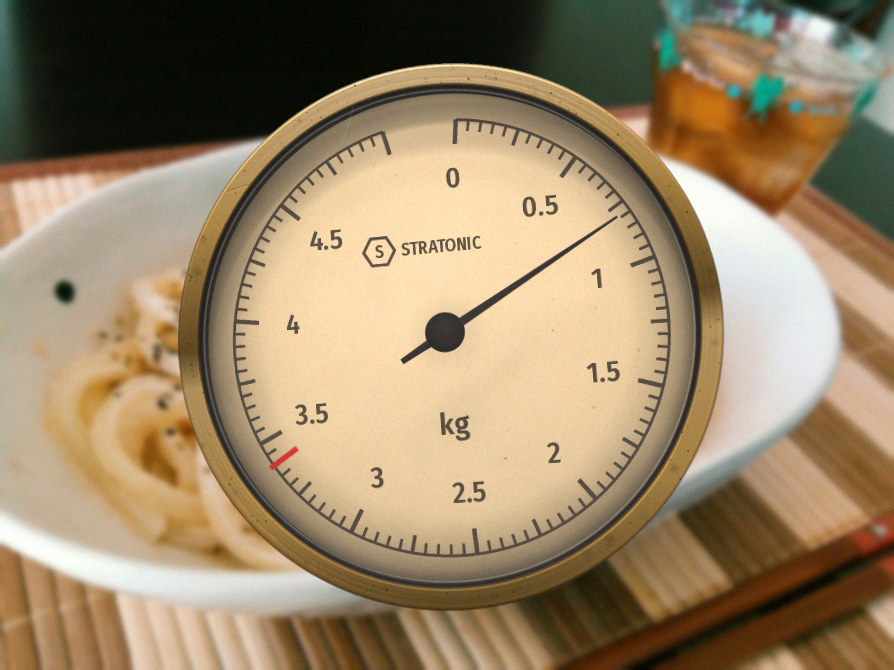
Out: {"value": 0.8, "unit": "kg"}
